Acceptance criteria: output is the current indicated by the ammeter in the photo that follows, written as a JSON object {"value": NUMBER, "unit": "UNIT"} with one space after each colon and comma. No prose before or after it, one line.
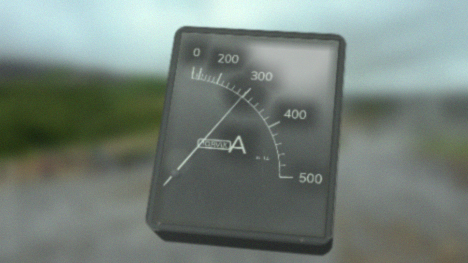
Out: {"value": 300, "unit": "A"}
